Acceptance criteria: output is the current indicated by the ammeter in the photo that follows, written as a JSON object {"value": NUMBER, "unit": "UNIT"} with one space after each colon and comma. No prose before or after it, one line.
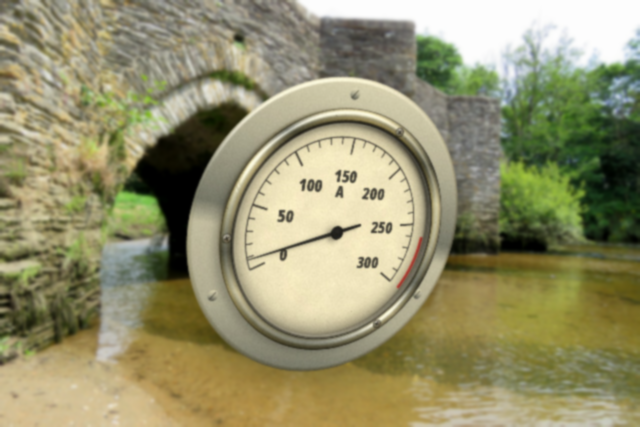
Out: {"value": 10, "unit": "A"}
